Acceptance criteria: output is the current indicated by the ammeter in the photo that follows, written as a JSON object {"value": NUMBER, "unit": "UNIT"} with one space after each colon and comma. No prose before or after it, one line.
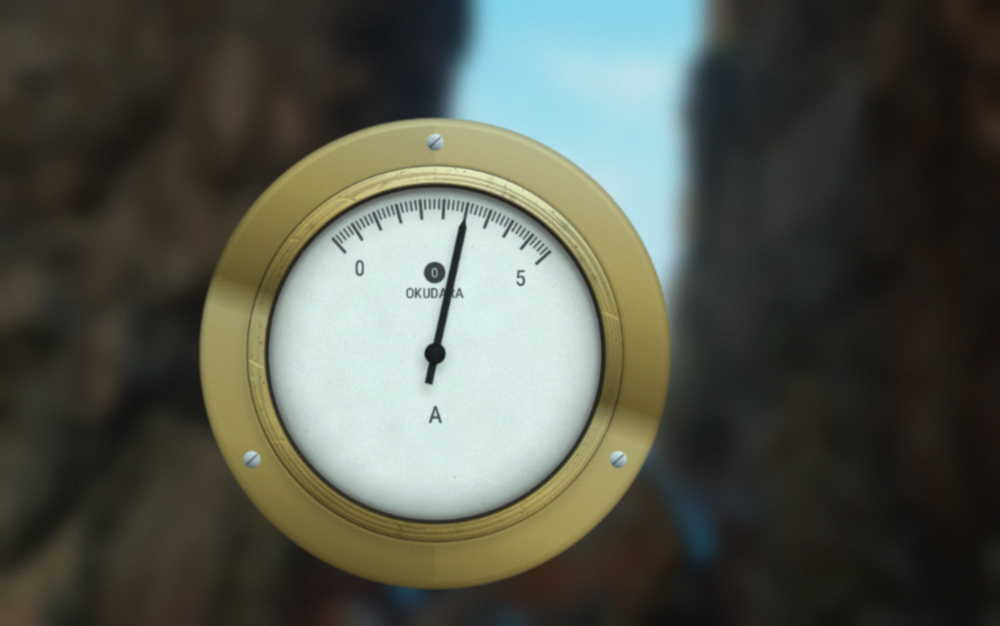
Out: {"value": 3, "unit": "A"}
